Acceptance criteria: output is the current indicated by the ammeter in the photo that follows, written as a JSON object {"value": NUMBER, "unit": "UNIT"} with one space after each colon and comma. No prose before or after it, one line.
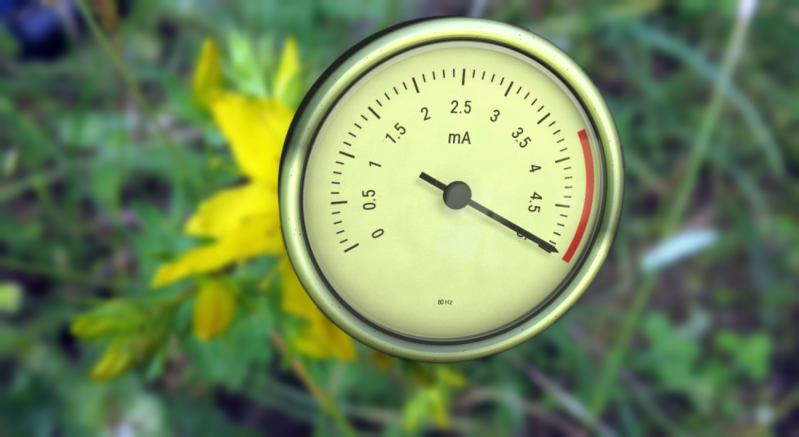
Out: {"value": 4.95, "unit": "mA"}
